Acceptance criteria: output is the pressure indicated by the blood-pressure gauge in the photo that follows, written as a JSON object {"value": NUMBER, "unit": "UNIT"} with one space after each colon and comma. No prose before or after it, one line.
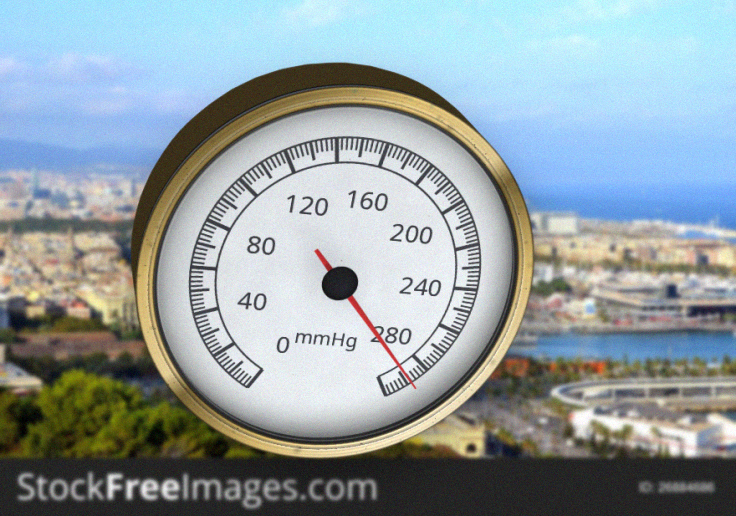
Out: {"value": 288, "unit": "mmHg"}
